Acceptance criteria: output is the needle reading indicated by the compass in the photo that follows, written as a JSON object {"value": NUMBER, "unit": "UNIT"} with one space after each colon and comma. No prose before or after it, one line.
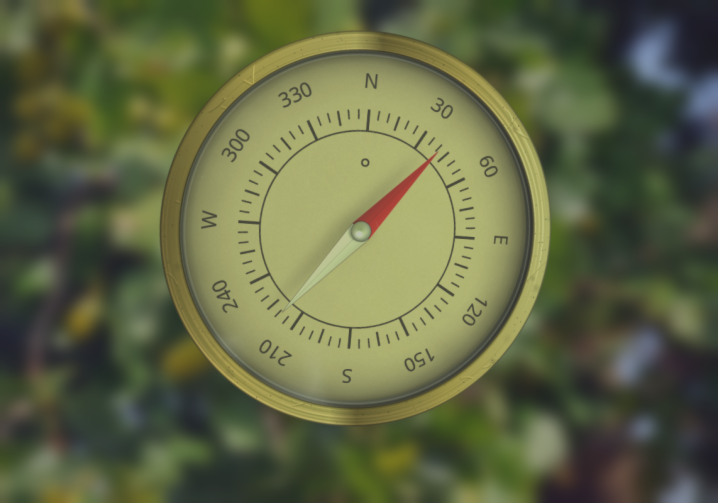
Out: {"value": 40, "unit": "°"}
